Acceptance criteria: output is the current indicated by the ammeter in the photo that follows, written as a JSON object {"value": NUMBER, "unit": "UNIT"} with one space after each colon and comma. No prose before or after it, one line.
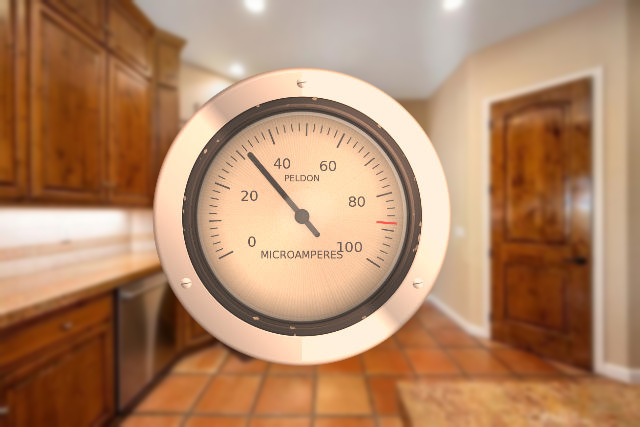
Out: {"value": 32, "unit": "µA"}
